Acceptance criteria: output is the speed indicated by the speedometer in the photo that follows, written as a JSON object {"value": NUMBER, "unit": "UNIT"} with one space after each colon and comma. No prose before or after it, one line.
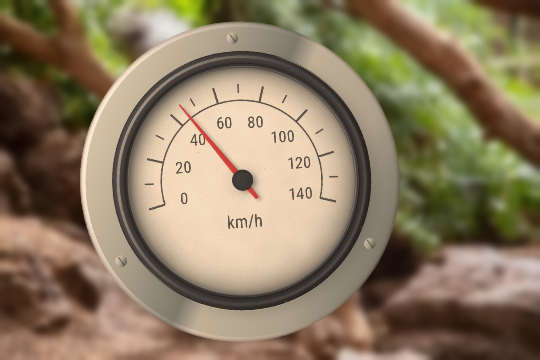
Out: {"value": 45, "unit": "km/h"}
